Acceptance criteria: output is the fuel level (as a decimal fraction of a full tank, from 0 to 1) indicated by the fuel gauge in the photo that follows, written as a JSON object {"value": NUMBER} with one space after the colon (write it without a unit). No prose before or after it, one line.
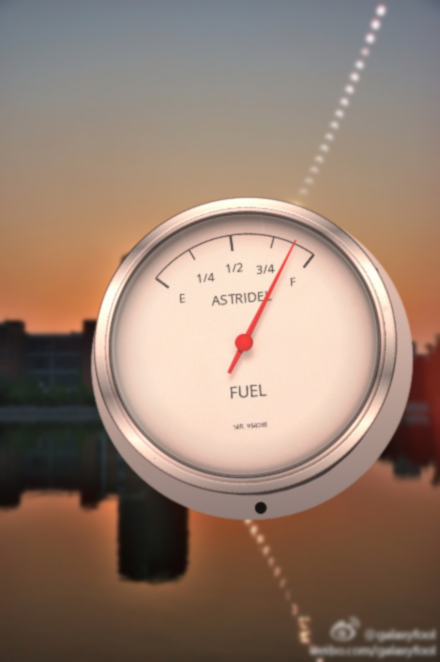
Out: {"value": 0.875}
